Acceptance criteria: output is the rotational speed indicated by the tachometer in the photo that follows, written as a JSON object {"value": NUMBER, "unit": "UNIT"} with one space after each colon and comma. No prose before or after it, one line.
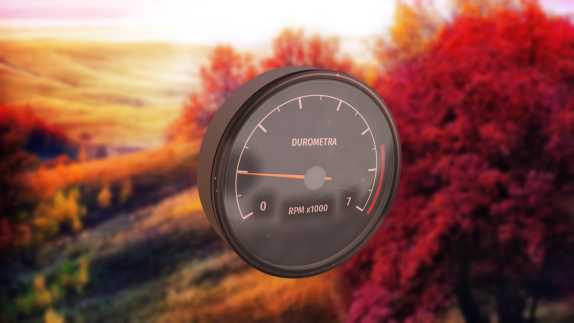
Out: {"value": 1000, "unit": "rpm"}
